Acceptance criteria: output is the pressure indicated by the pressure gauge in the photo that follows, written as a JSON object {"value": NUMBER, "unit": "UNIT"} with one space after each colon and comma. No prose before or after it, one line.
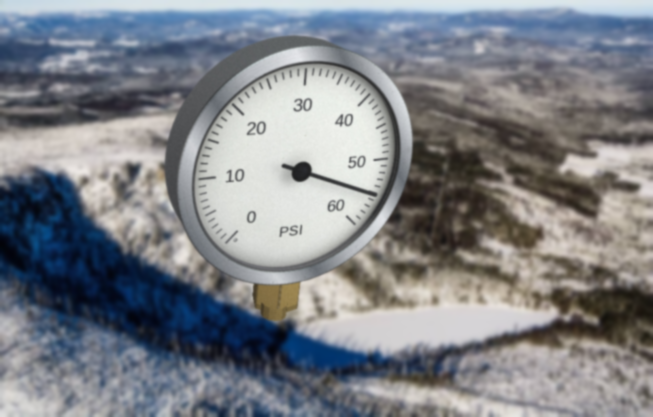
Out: {"value": 55, "unit": "psi"}
